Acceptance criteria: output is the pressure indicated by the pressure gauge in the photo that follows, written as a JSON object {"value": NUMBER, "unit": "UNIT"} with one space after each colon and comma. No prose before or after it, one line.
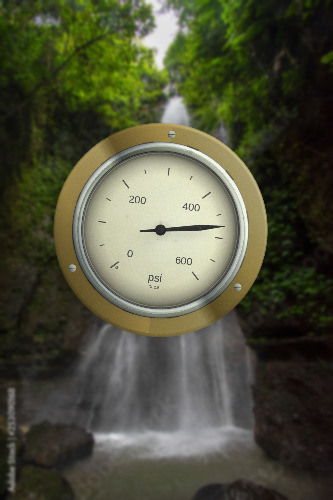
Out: {"value": 475, "unit": "psi"}
